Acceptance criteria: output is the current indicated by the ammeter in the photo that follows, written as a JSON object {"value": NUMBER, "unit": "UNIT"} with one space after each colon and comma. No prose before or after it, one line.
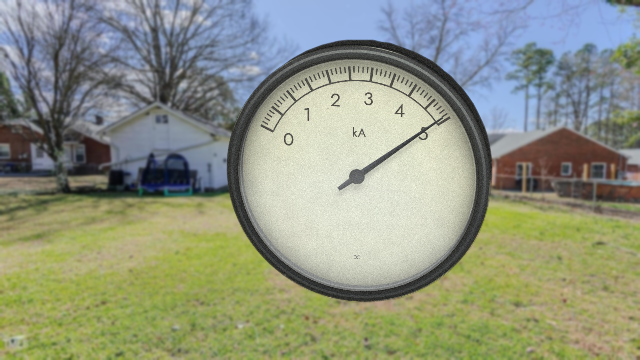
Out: {"value": 4.9, "unit": "kA"}
